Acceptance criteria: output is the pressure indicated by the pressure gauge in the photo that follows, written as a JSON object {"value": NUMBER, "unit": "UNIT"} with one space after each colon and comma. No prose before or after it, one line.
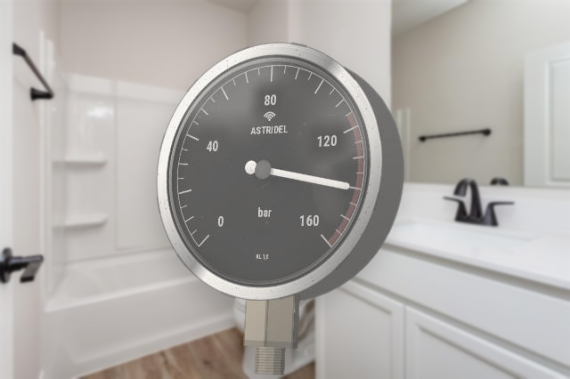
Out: {"value": 140, "unit": "bar"}
